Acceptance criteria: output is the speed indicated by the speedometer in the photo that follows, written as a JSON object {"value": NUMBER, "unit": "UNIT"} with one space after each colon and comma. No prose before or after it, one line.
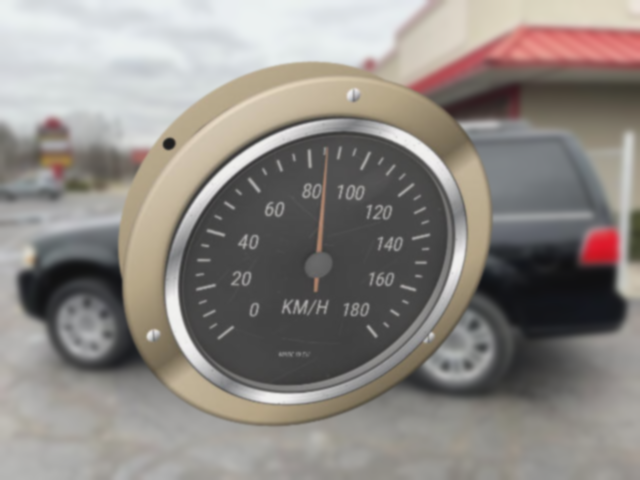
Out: {"value": 85, "unit": "km/h"}
